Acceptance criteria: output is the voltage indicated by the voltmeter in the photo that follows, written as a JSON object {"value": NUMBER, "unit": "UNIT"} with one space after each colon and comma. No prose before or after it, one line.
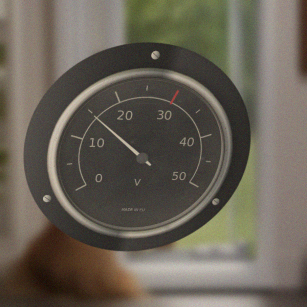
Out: {"value": 15, "unit": "V"}
